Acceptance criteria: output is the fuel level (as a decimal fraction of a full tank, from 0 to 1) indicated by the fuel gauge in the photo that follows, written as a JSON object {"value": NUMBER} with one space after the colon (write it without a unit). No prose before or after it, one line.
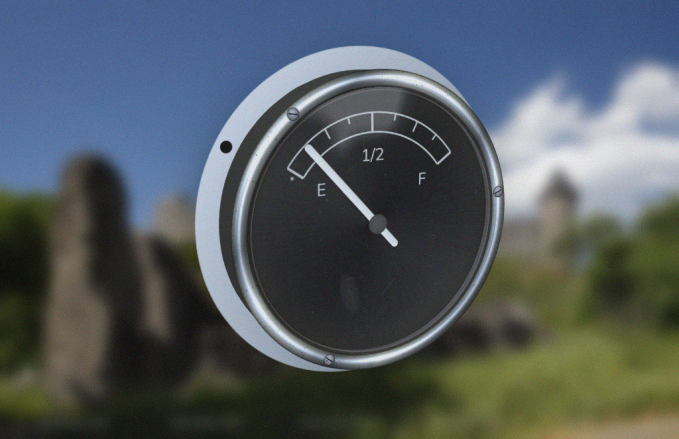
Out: {"value": 0.125}
